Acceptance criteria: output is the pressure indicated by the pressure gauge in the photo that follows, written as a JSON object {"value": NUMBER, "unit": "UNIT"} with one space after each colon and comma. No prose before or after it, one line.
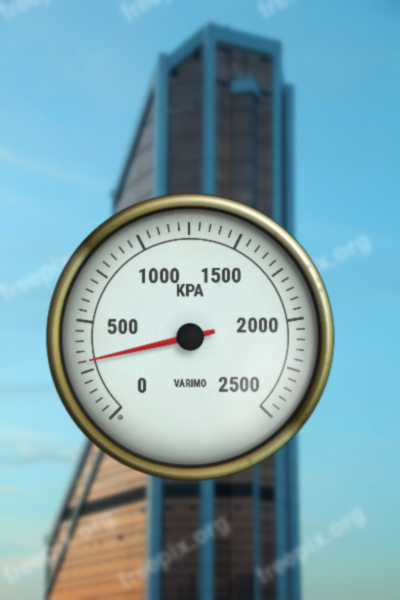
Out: {"value": 300, "unit": "kPa"}
